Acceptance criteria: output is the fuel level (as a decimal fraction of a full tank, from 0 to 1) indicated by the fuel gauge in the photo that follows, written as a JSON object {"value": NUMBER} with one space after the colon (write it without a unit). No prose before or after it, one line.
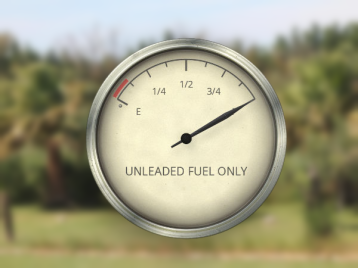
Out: {"value": 1}
